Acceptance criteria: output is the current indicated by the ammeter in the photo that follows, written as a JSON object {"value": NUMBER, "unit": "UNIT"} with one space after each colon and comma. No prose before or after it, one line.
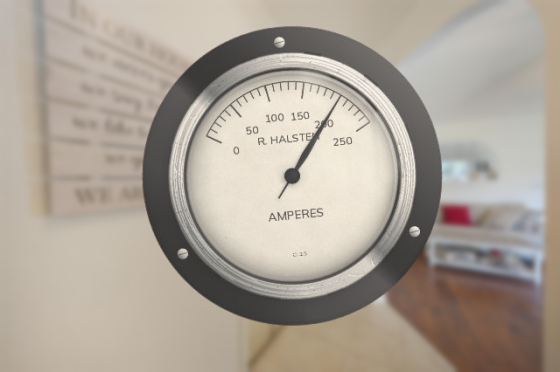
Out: {"value": 200, "unit": "A"}
